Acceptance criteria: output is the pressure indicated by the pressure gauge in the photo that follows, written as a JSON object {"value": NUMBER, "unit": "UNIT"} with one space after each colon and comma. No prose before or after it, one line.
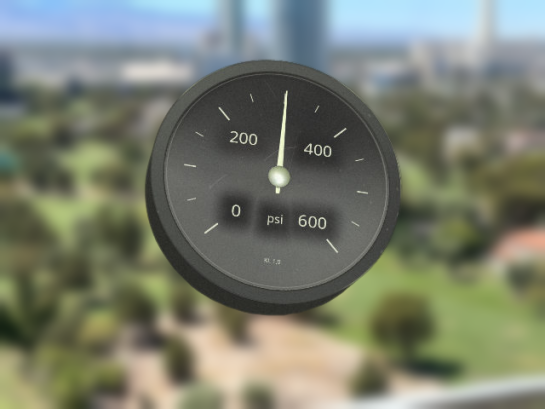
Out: {"value": 300, "unit": "psi"}
